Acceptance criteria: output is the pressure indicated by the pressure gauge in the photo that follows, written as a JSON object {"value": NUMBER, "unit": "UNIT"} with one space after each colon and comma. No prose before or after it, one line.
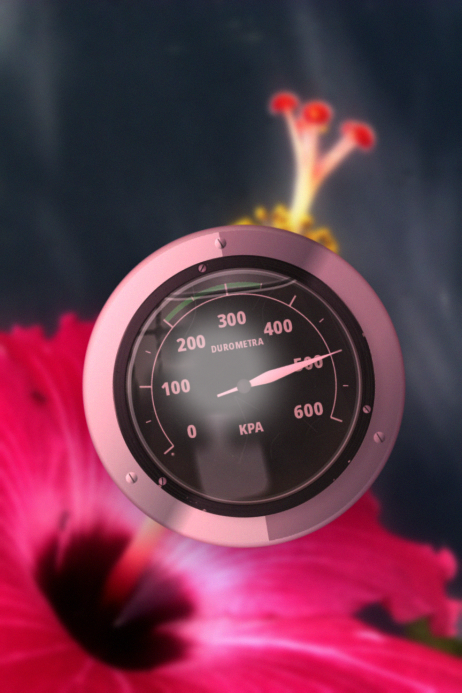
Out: {"value": 500, "unit": "kPa"}
